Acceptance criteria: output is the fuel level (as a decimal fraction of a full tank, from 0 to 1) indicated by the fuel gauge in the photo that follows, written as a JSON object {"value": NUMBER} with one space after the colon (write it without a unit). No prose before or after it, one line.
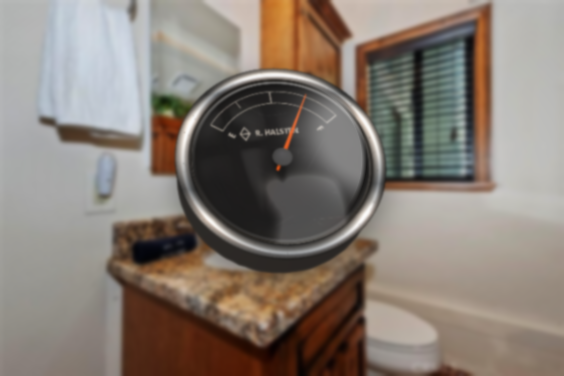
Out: {"value": 0.75}
